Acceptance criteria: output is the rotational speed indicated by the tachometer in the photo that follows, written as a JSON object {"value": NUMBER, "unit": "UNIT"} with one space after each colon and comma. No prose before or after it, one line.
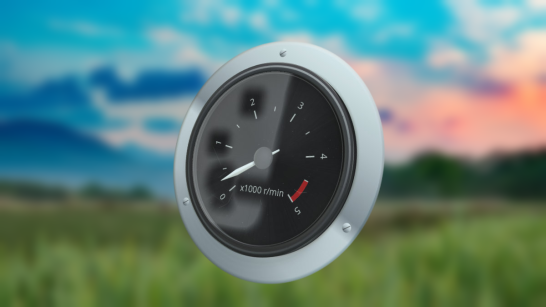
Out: {"value": 250, "unit": "rpm"}
